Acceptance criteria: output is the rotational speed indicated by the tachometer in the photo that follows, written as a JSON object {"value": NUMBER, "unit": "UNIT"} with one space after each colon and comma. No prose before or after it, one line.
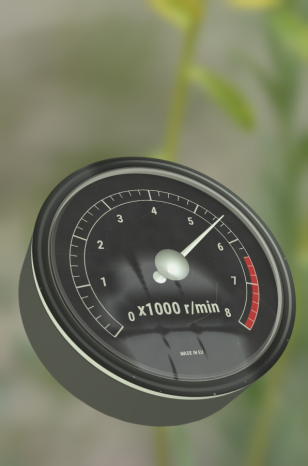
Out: {"value": 5500, "unit": "rpm"}
